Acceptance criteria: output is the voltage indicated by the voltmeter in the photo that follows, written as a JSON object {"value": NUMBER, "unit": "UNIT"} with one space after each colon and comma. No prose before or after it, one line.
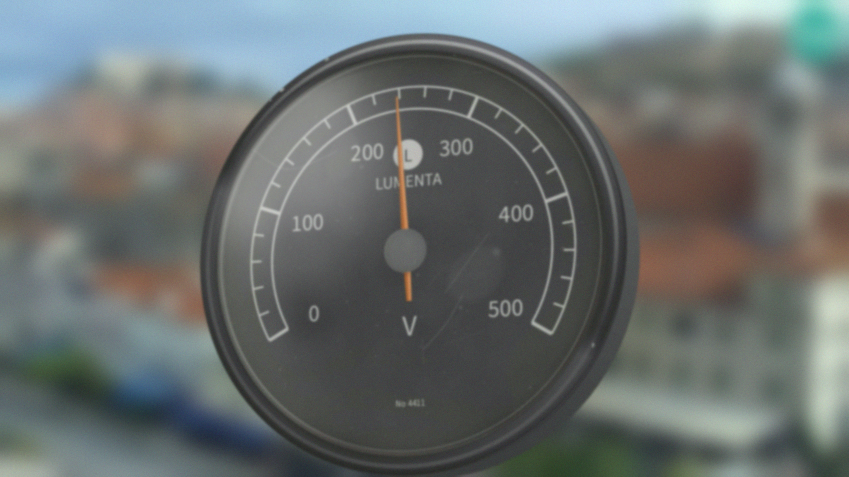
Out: {"value": 240, "unit": "V"}
